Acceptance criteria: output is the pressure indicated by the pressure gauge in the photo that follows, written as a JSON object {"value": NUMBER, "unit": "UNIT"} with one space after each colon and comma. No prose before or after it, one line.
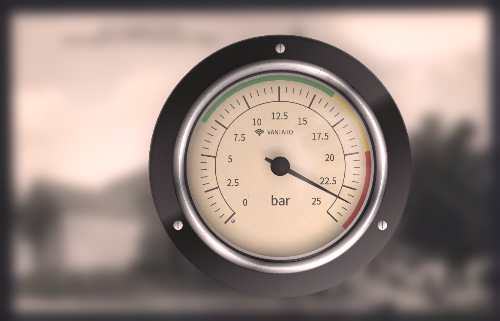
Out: {"value": 23.5, "unit": "bar"}
